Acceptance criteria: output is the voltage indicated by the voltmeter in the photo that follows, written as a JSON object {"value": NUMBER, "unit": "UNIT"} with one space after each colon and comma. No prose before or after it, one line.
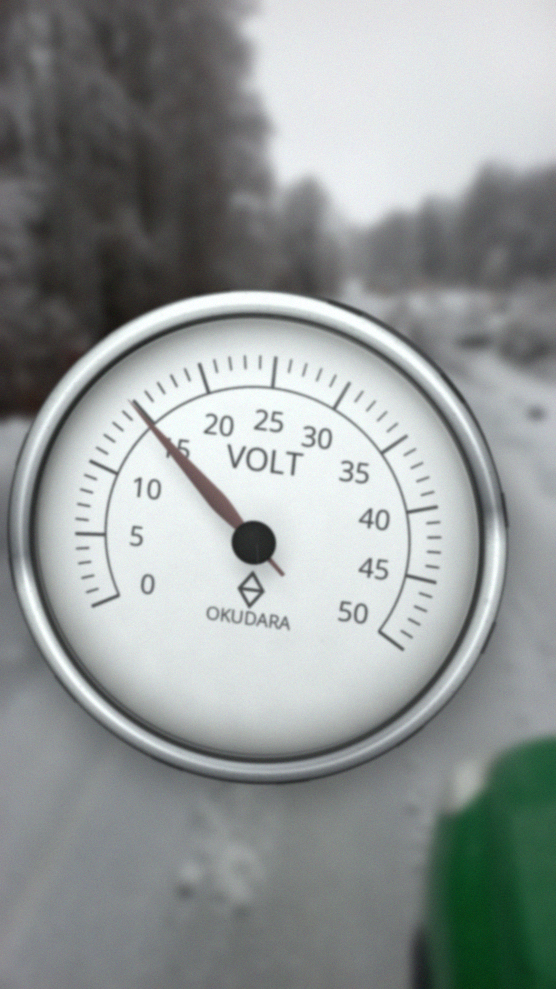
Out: {"value": 15, "unit": "V"}
